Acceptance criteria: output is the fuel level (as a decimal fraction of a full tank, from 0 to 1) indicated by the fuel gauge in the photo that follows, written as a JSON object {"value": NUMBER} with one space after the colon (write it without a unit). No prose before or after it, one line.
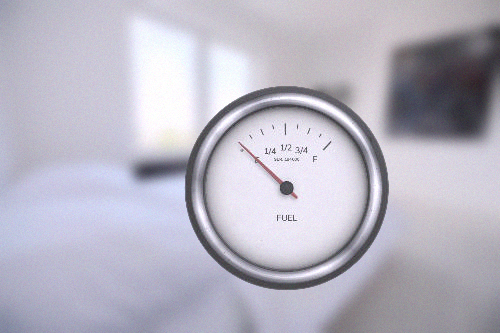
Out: {"value": 0}
